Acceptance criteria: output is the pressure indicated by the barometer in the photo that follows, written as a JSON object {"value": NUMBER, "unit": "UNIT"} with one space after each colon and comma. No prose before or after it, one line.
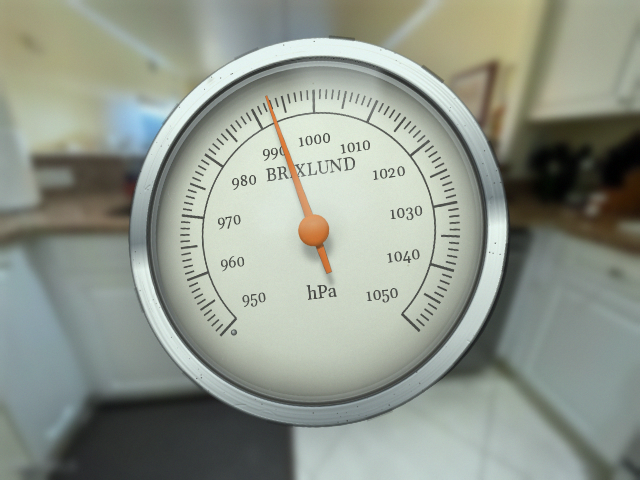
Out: {"value": 993, "unit": "hPa"}
